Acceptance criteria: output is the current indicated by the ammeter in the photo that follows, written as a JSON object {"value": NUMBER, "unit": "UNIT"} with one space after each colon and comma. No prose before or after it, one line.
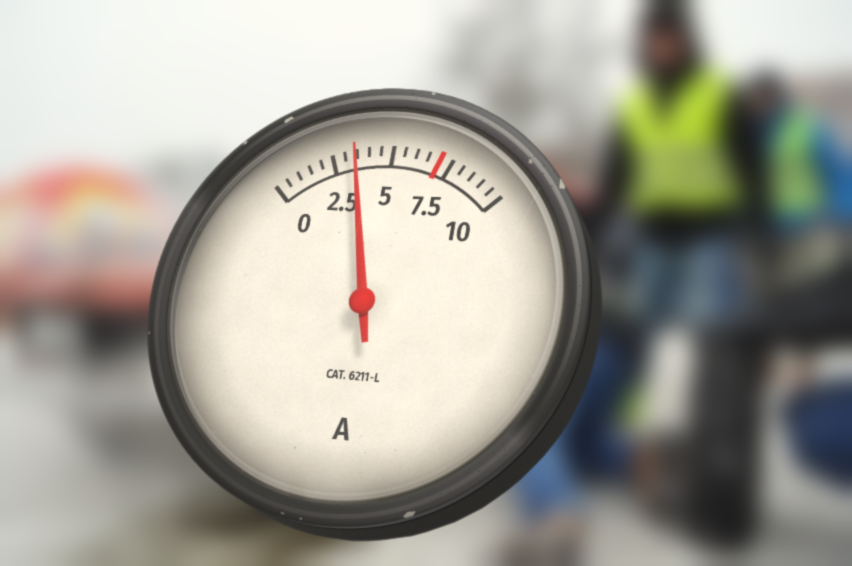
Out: {"value": 3.5, "unit": "A"}
